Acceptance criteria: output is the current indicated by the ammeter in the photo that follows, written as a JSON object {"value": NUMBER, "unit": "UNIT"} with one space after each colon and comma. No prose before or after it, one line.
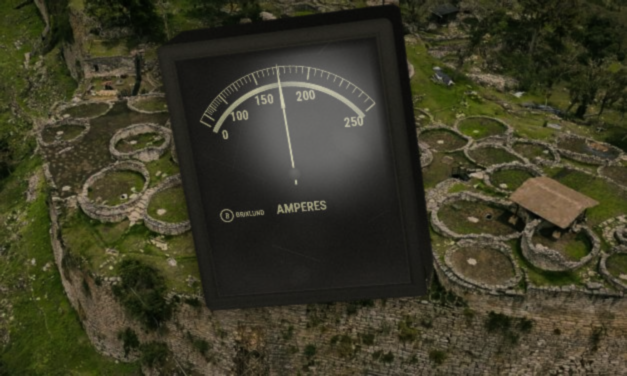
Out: {"value": 175, "unit": "A"}
